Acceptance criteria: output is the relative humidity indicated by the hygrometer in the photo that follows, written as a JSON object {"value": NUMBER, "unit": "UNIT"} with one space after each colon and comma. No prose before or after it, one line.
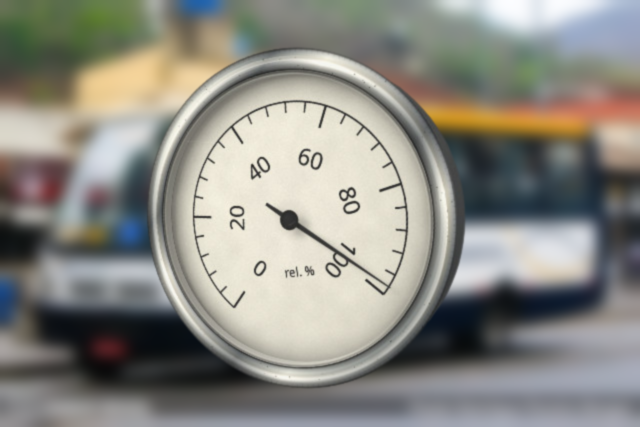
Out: {"value": 98, "unit": "%"}
